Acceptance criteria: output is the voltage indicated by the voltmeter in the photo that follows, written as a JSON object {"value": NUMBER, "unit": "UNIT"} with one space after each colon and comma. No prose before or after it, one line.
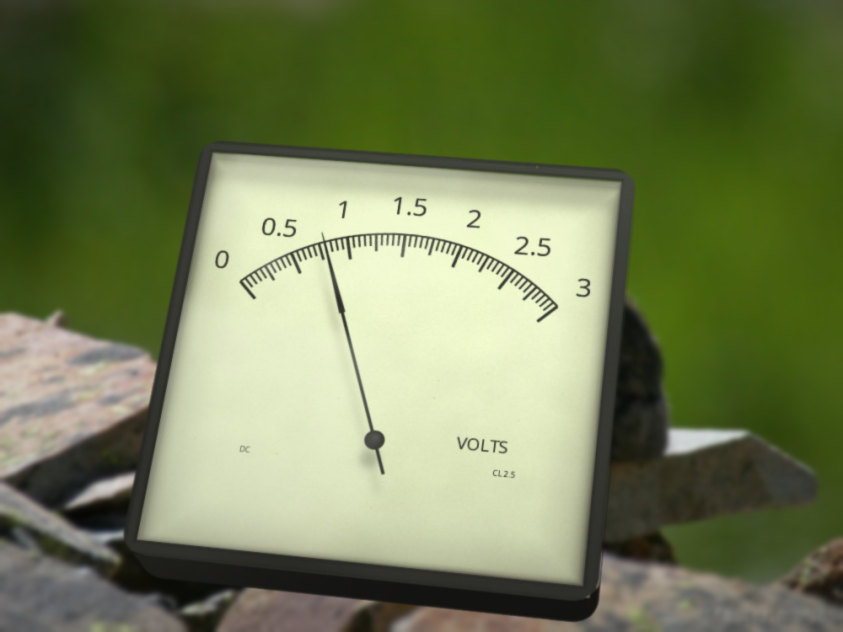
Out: {"value": 0.8, "unit": "V"}
